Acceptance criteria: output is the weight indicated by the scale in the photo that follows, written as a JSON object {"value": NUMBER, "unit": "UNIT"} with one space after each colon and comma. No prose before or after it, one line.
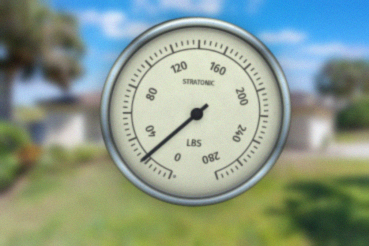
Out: {"value": 24, "unit": "lb"}
